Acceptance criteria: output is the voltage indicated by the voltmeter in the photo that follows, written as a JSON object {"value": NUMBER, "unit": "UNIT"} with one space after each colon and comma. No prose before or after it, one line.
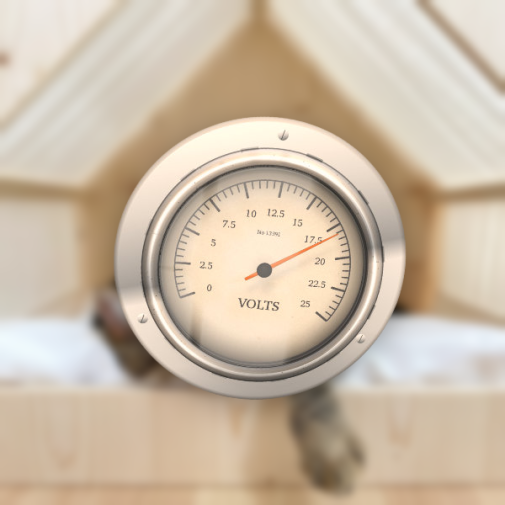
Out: {"value": 18, "unit": "V"}
